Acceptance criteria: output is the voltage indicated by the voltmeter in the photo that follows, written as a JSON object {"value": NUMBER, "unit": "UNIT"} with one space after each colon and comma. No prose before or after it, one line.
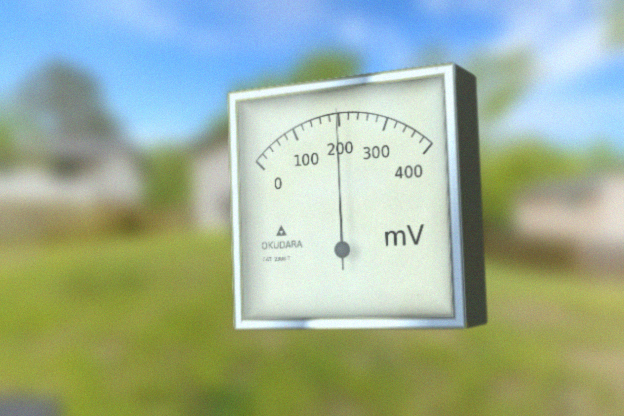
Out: {"value": 200, "unit": "mV"}
